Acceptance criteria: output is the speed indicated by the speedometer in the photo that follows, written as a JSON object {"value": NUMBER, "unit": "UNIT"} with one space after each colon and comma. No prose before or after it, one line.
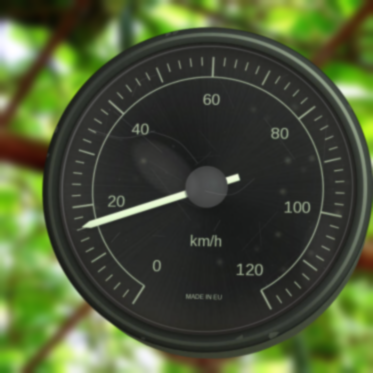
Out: {"value": 16, "unit": "km/h"}
